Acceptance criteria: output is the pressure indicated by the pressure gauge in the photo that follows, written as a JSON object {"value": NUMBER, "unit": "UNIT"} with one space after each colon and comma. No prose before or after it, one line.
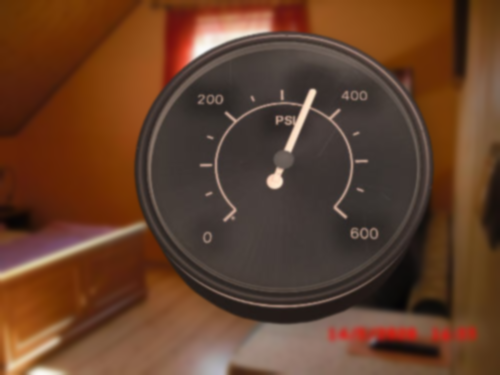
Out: {"value": 350, "unit": "psi"}
